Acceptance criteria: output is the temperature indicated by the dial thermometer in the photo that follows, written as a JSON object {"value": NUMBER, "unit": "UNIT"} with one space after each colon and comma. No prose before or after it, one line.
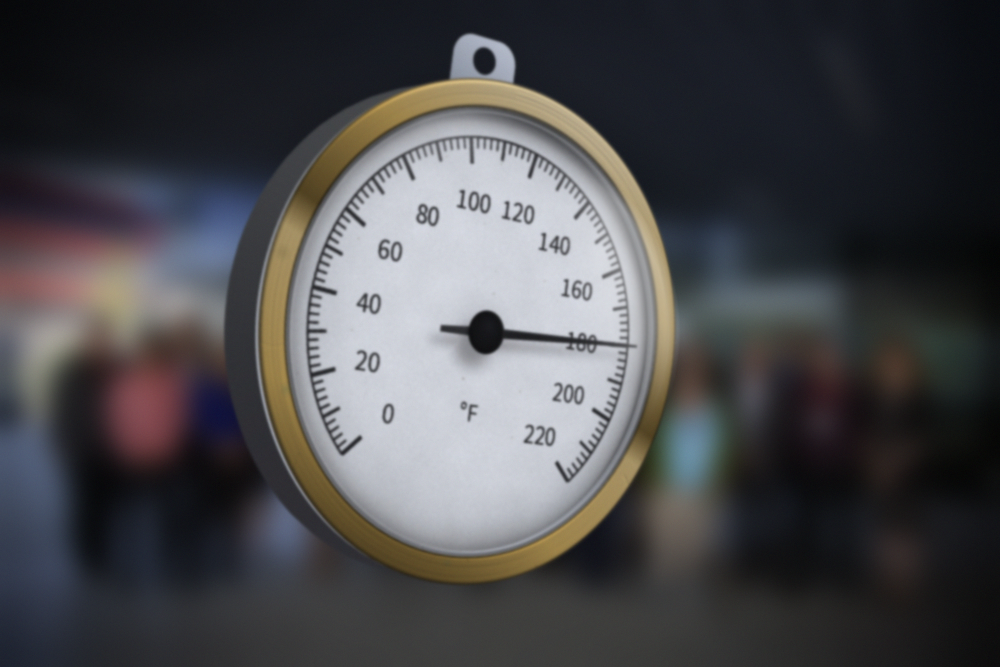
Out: {"value": 180, "unit": "°F"}
